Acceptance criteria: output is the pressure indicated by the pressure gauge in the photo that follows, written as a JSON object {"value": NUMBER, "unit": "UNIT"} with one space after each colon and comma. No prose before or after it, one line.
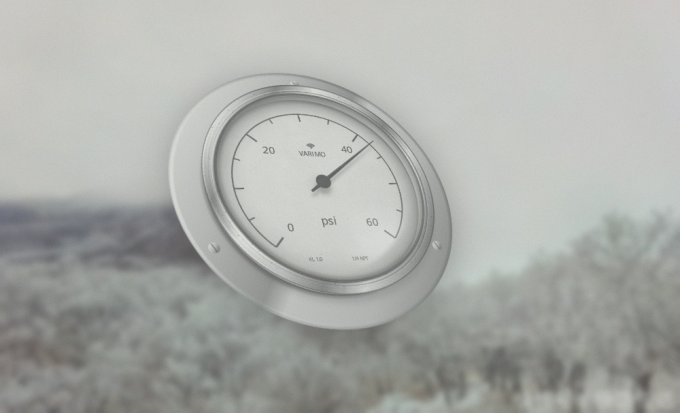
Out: {"value": 42.5, "unit": "psi"}
